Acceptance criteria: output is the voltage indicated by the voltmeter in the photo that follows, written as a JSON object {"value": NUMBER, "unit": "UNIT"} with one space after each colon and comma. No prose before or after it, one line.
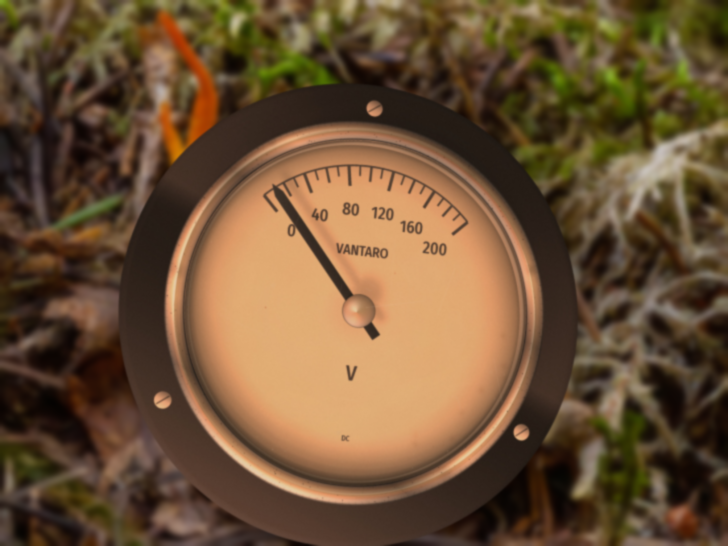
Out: {"value": 10, "unit": "V"}
